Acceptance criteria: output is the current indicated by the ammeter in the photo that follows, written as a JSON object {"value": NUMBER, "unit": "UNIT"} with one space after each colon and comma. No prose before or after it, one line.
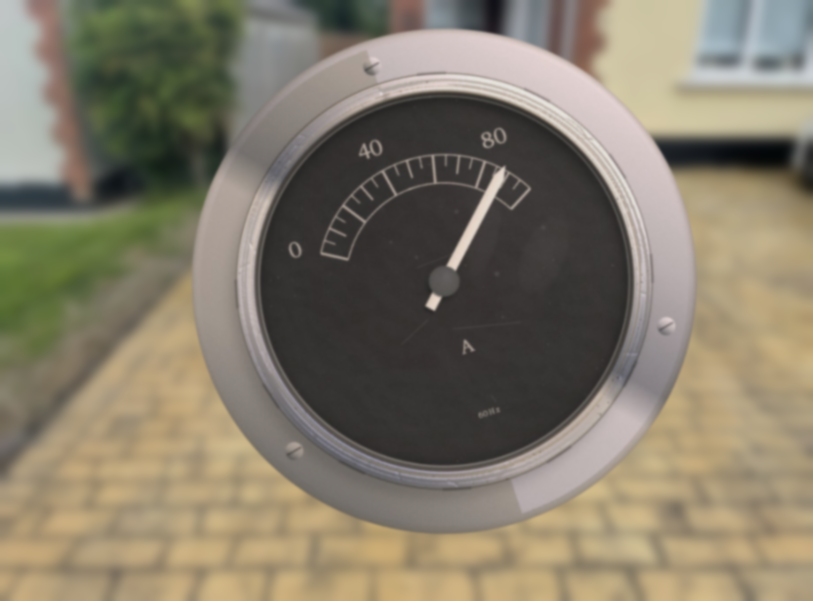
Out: {"value": 87.5, "unit": "A"}
